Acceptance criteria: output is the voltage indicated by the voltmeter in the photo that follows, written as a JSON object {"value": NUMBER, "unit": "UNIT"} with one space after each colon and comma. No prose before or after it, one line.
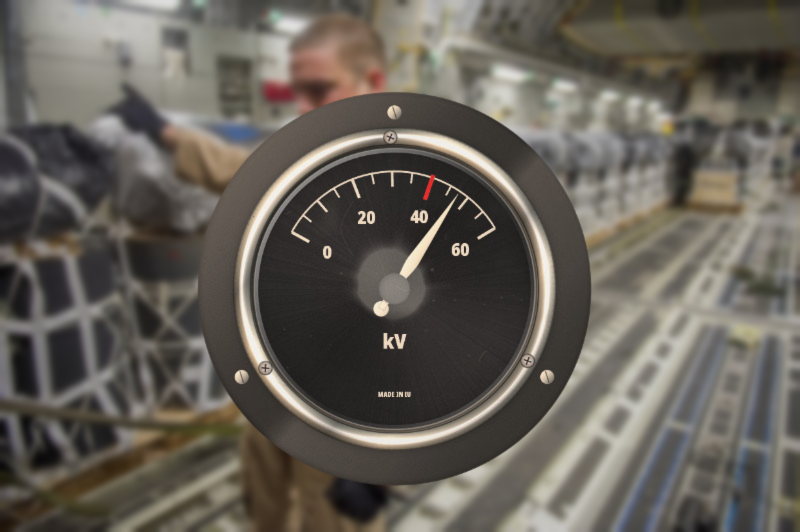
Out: {"value": 47.5, "unit": "kV"}
